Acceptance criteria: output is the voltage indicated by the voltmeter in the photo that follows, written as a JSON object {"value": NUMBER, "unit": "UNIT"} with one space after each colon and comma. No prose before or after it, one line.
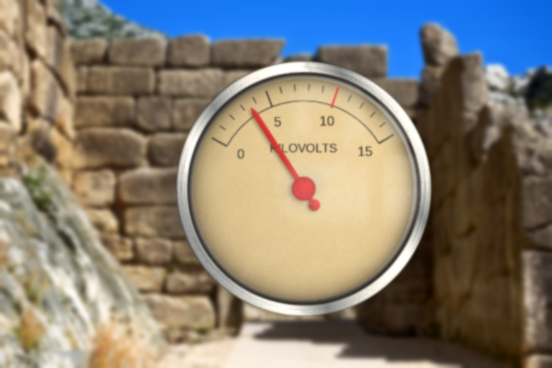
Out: {"value": 3.5, "unit": "kV"}
